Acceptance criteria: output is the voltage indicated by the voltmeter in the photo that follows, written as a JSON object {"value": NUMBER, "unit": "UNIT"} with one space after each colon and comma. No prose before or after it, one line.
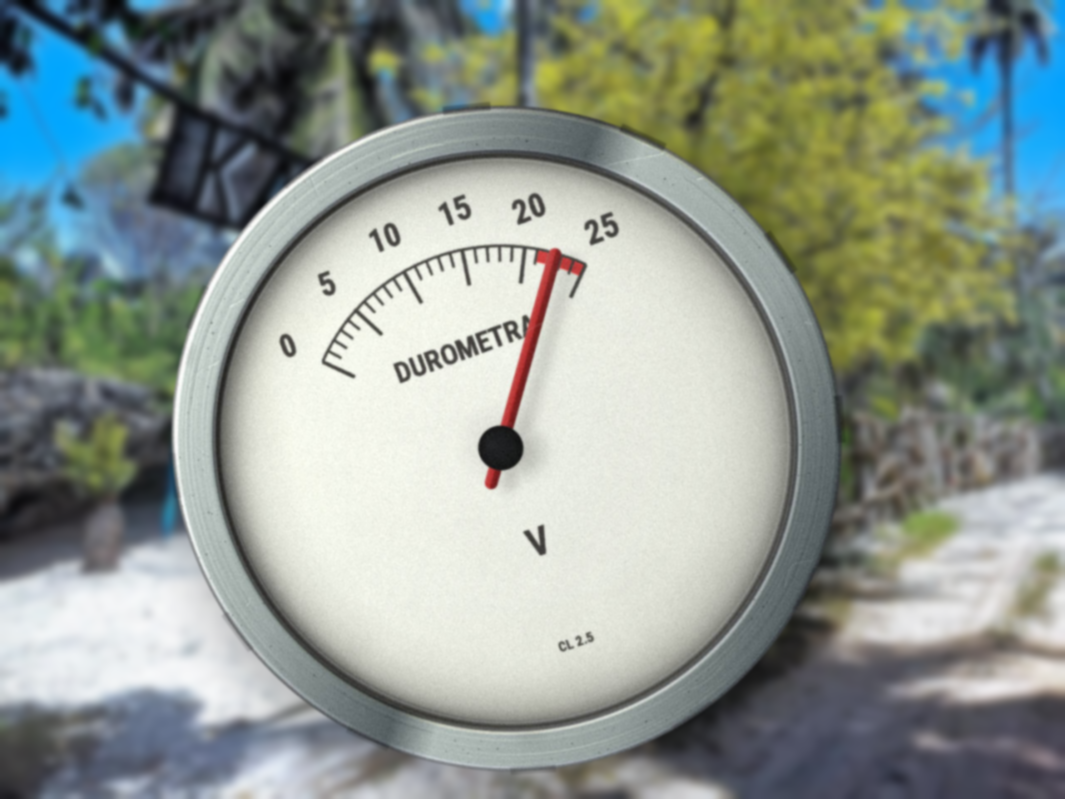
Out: {"value": 22.5, "unit": "V"}
